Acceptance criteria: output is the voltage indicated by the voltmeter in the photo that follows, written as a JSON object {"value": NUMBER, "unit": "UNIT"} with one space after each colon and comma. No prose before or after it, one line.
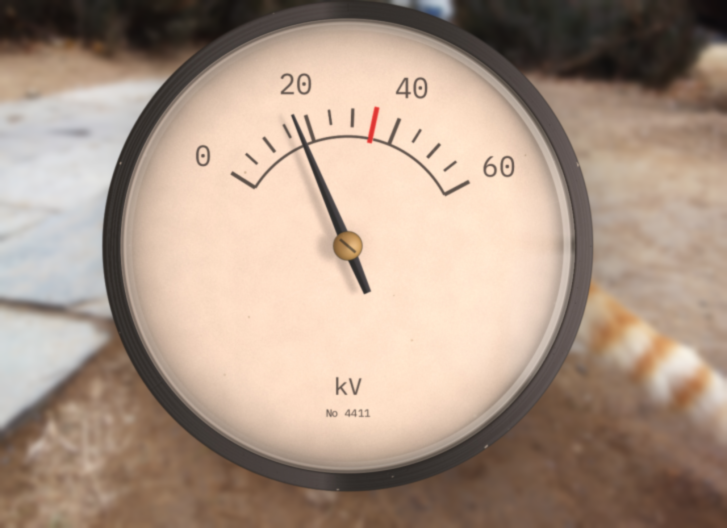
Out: {"value": 17.5, "unit": "kV"}
